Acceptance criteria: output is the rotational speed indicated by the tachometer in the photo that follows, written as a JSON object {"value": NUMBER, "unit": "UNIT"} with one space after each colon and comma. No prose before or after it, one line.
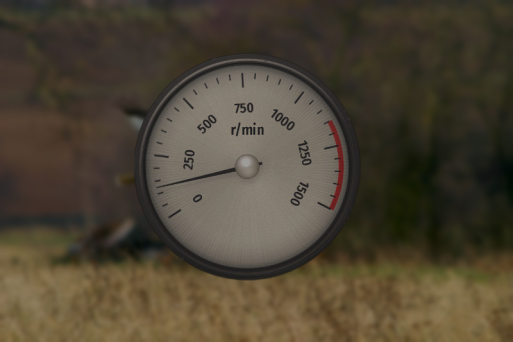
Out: {"value": 125, "unit": "rpm"}
